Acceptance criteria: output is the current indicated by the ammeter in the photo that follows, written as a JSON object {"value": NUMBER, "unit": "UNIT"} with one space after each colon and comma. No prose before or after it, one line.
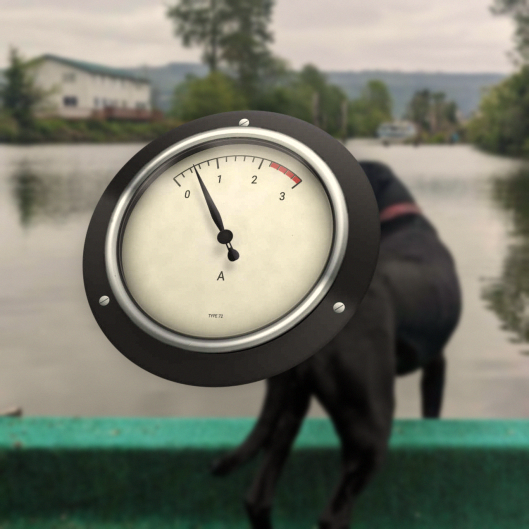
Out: {"value": 0.5, "unit": "A"}
